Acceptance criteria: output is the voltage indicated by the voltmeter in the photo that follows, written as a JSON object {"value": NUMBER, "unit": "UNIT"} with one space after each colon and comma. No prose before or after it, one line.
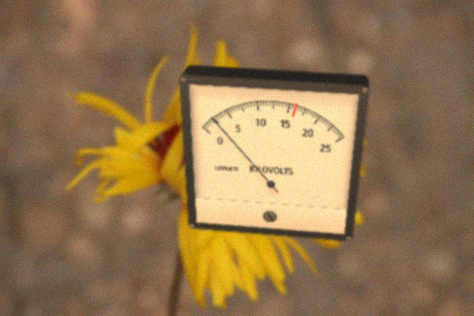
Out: {"value": 2.5, "unit": "kV"}
